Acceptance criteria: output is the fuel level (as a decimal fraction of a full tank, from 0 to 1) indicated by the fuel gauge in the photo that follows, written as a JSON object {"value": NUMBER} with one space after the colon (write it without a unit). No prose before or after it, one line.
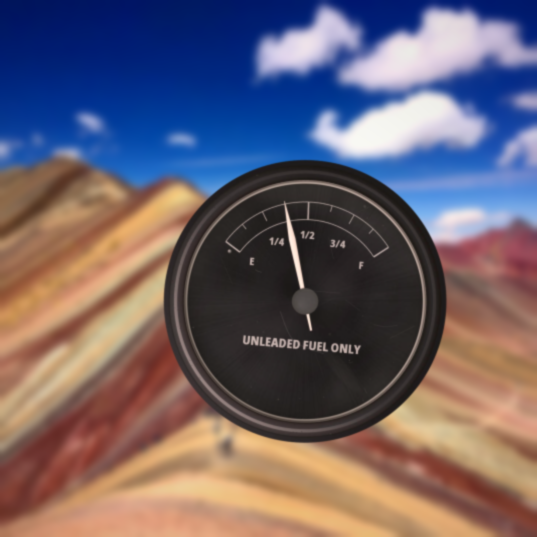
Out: {"value": 0.375}
